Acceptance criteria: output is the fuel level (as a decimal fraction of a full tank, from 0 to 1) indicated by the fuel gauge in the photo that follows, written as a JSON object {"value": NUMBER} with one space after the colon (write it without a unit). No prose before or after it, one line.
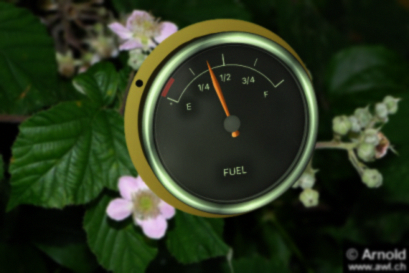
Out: {"value": 0.375}
